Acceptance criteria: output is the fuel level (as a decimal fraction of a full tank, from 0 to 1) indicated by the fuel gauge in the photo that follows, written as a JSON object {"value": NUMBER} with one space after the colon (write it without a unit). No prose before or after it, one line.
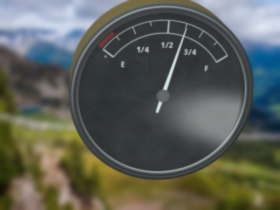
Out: {"value": 0.625}
